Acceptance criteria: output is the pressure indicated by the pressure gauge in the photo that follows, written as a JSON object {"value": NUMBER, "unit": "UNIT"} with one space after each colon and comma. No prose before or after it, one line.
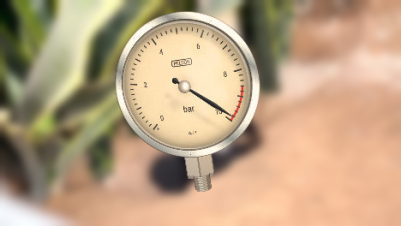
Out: {"value": 9.8, "unit": "bar"}
